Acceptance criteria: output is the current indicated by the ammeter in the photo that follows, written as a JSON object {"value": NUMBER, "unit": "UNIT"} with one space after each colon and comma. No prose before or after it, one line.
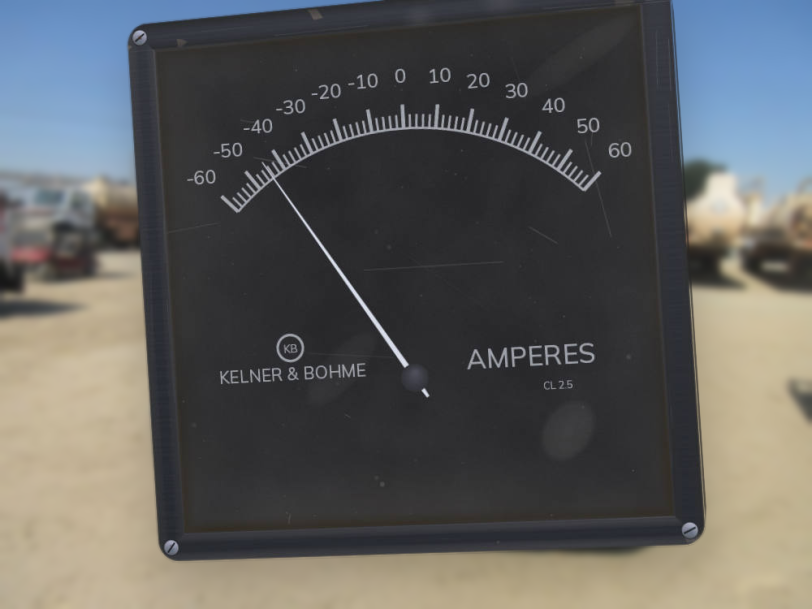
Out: {"value": -44, "unit": "A"}
